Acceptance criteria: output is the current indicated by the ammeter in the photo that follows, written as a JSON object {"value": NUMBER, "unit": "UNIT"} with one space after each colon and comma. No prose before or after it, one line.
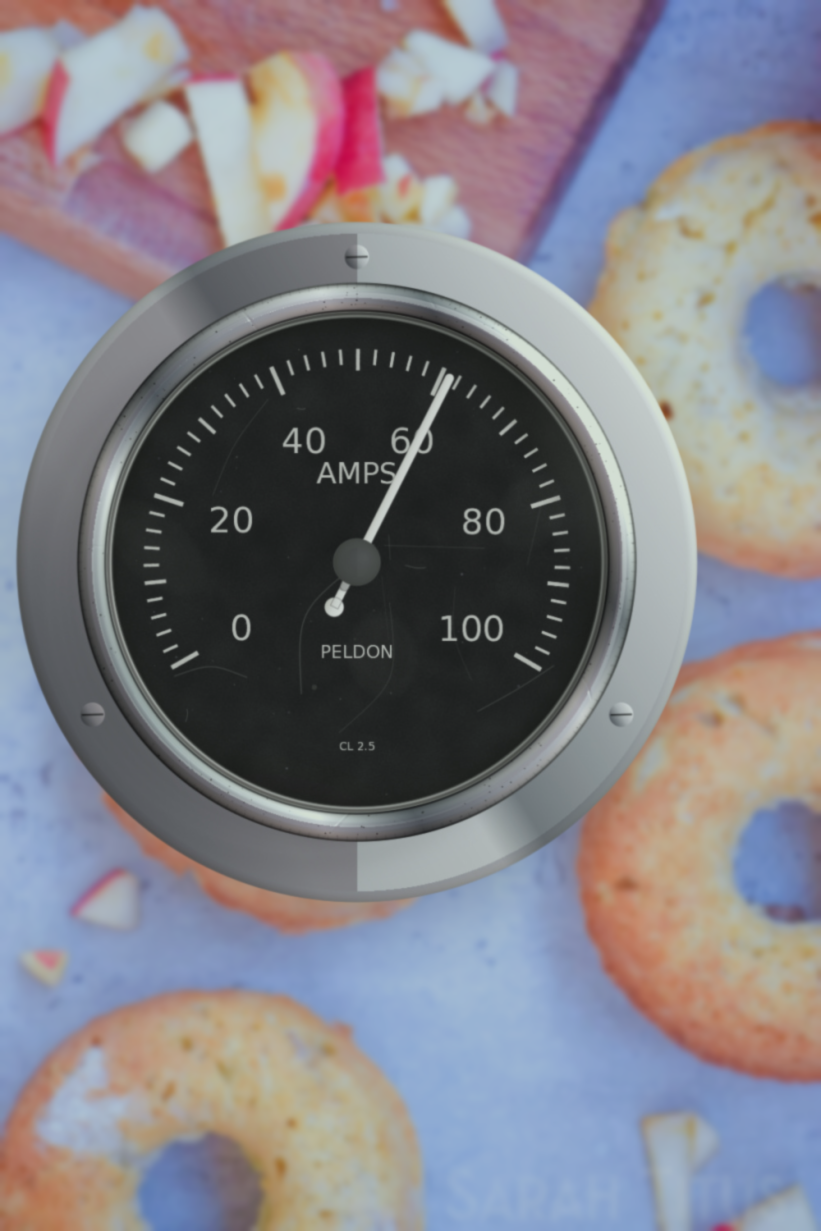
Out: {"value": 61, "unit": "A"}
